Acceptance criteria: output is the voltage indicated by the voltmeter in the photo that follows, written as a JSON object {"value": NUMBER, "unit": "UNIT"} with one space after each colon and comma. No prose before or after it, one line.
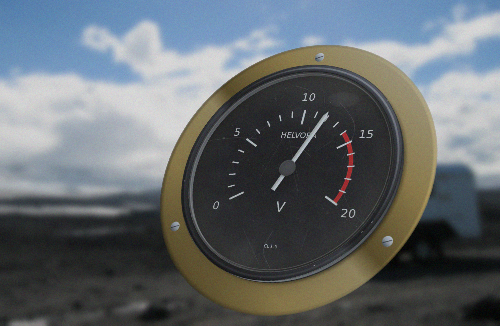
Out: {"value": 12, "unit": "V"}
